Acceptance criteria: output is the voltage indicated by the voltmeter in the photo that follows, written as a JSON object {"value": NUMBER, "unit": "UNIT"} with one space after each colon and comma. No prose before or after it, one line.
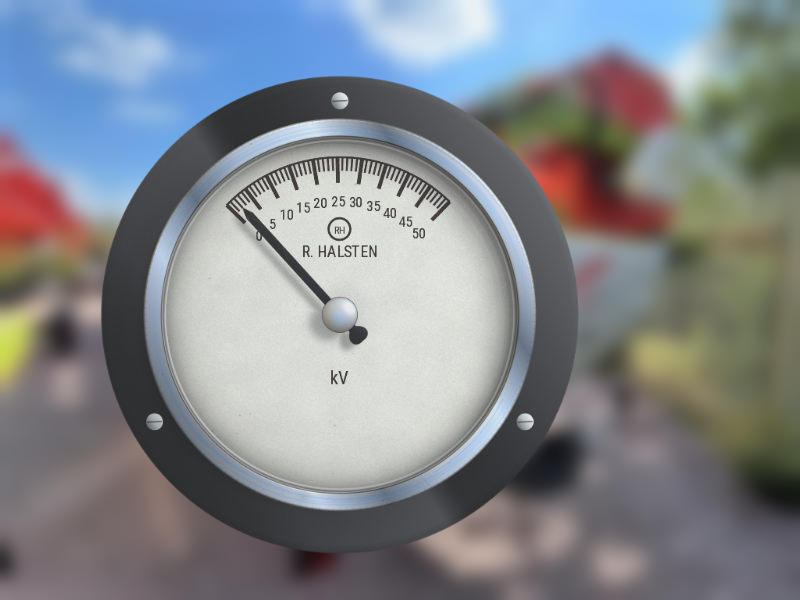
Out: {"value": 2, "unit": "kV"}
